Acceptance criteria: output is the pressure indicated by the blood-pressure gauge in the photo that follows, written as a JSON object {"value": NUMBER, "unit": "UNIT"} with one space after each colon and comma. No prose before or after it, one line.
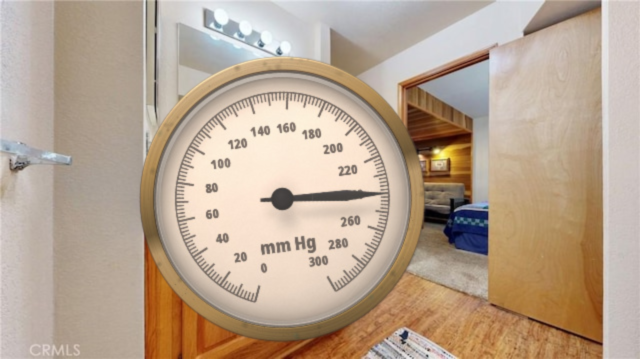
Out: {"value": 240, "unit": "mmHg"}
